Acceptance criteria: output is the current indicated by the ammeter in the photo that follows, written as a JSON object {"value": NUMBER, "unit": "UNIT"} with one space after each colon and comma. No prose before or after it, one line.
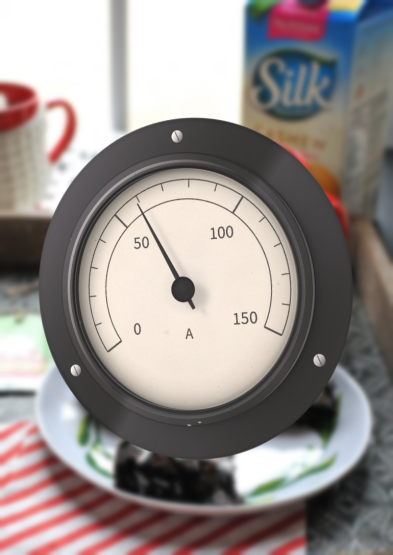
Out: {"value": 60, "unit": "A"}
